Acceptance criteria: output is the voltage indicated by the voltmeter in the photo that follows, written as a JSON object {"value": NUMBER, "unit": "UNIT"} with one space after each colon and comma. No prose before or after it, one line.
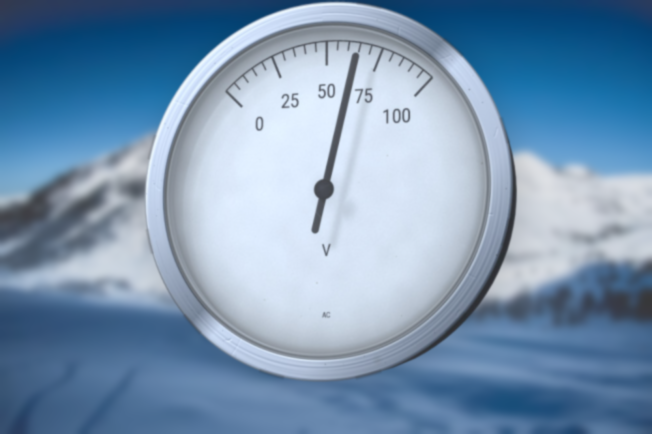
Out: {"value": 65, "unit": "V"}
